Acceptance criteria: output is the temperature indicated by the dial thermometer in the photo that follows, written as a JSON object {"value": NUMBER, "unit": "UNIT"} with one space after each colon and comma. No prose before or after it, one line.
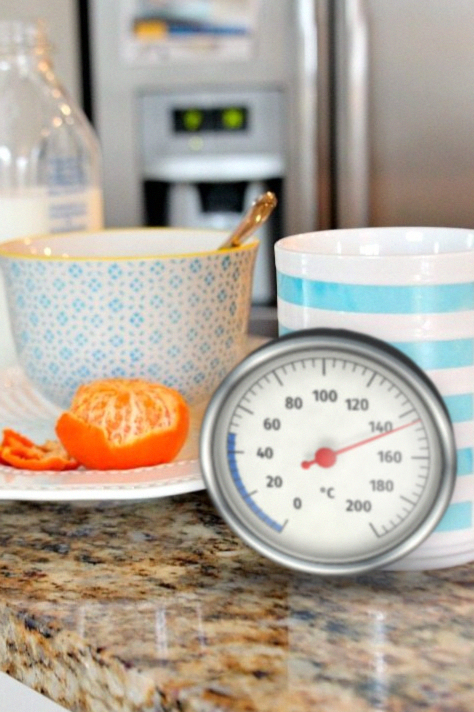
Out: {"value": 144, "unit": "°C"}
